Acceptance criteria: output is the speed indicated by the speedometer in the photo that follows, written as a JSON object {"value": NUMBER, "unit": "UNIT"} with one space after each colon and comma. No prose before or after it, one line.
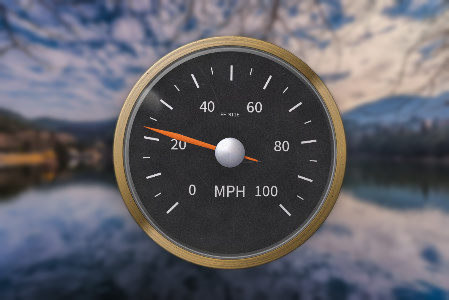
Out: {"value": 22.5, "unit": "mph"}
